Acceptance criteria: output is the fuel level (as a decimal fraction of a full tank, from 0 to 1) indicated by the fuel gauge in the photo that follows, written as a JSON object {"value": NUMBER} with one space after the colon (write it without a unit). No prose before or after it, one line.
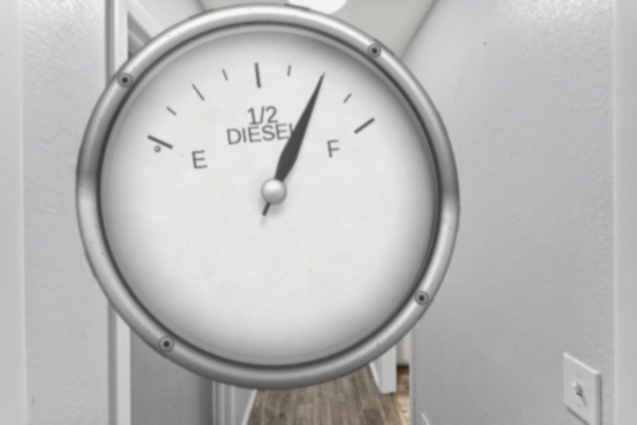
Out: {"value": 0.75}
